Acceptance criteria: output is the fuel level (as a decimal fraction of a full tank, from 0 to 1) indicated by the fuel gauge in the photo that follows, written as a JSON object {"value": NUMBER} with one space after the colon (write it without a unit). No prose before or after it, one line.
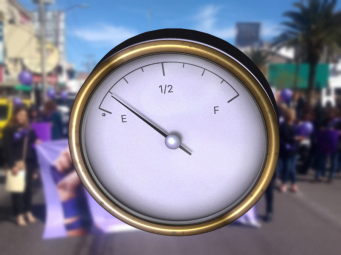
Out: {"value": 0.125}
